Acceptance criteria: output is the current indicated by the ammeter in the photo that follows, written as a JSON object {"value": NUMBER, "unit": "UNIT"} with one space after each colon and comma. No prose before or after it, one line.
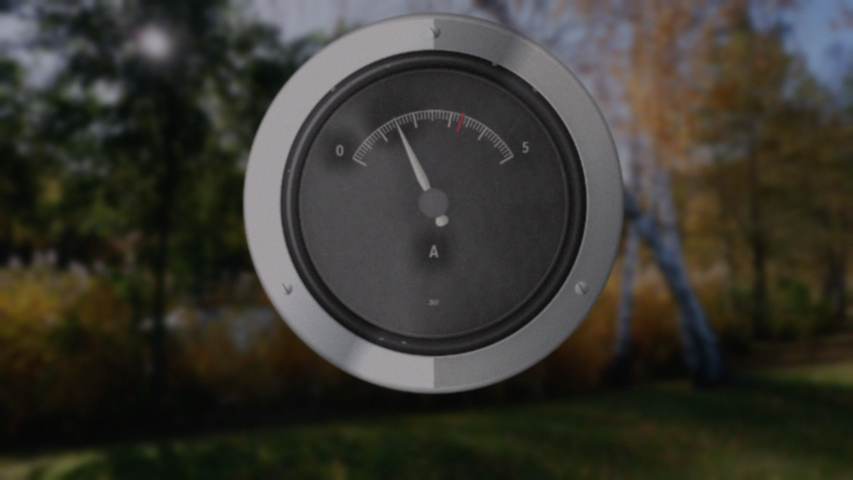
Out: {"value": 1.5, "unit": "A"}
